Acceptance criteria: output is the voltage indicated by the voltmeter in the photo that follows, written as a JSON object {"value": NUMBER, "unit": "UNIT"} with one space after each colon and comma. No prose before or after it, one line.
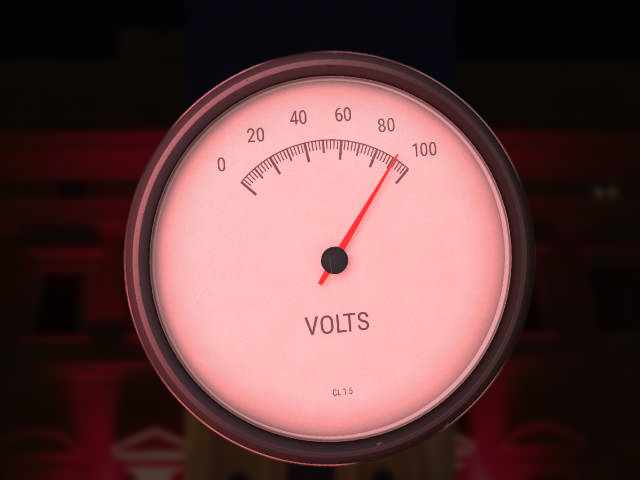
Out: {"value": 90, "unit": "V"}
